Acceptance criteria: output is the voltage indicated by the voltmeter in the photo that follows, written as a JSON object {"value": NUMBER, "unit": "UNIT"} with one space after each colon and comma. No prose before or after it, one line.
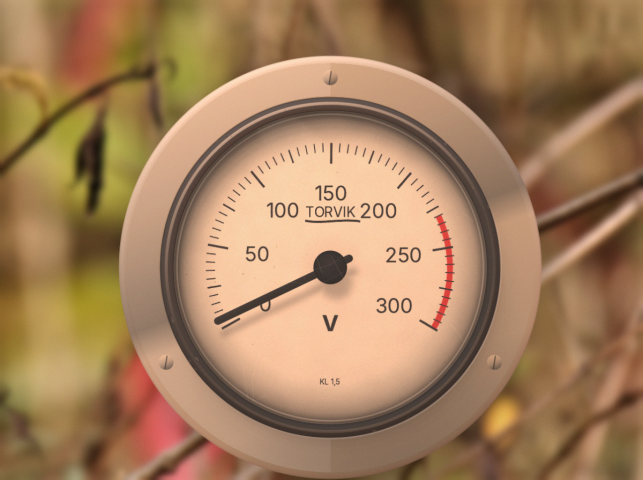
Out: {"value": 5, "unit": "V"}
